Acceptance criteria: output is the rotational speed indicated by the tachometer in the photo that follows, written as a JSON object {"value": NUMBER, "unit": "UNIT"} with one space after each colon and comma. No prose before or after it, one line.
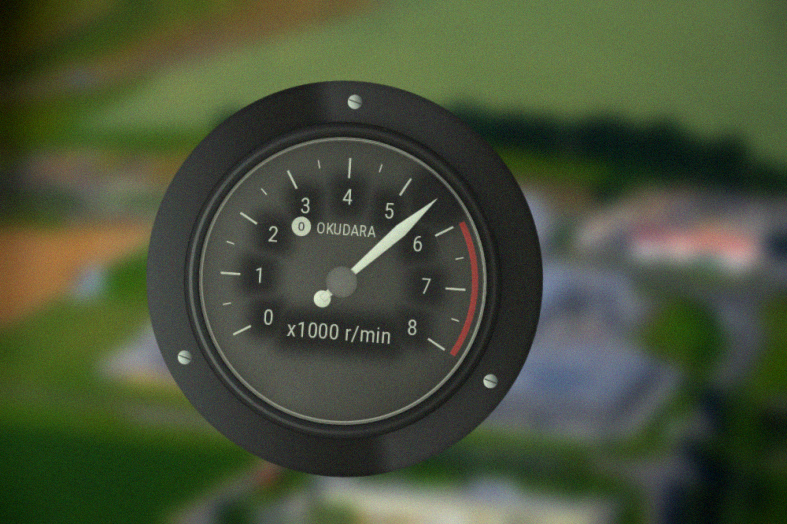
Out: {"value": 5500, "unit": "rpm"}
